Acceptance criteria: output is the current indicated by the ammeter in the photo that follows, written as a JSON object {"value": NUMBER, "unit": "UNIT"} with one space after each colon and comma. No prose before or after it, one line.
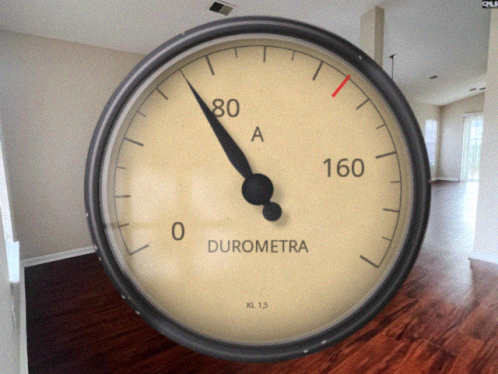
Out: {"value": 70, "unit": "A"}
